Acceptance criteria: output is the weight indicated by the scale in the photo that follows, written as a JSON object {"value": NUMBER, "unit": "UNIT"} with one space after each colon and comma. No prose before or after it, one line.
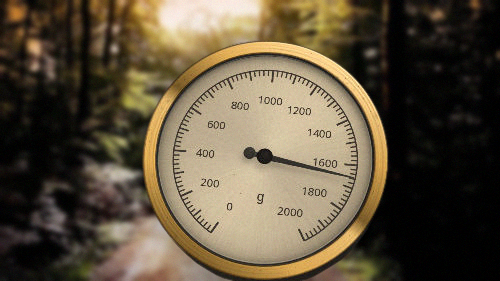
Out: {"value": 1660, "unit": "g"}
